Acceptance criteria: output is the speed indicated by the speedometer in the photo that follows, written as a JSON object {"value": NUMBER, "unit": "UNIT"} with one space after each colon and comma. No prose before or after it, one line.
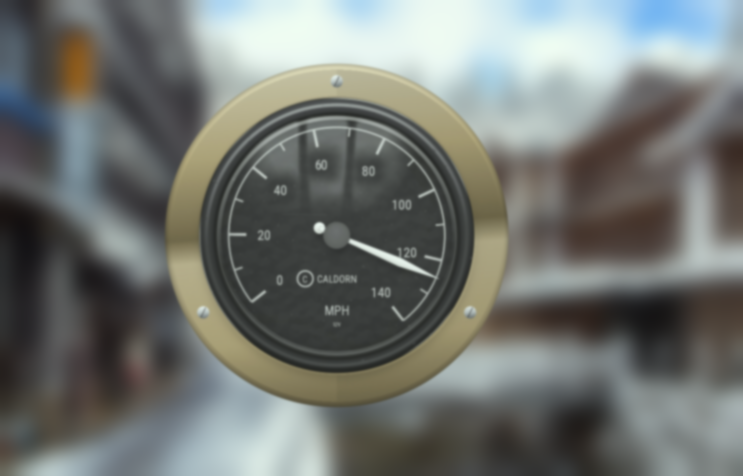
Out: {"value": 125, "unit": "mph"}
